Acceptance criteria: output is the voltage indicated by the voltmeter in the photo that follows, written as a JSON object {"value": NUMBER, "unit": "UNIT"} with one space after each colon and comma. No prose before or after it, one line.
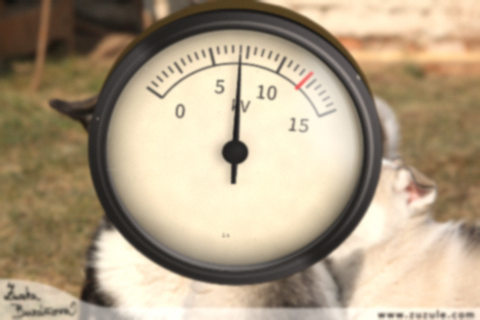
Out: {"value": 7, "unit": "kV"}
